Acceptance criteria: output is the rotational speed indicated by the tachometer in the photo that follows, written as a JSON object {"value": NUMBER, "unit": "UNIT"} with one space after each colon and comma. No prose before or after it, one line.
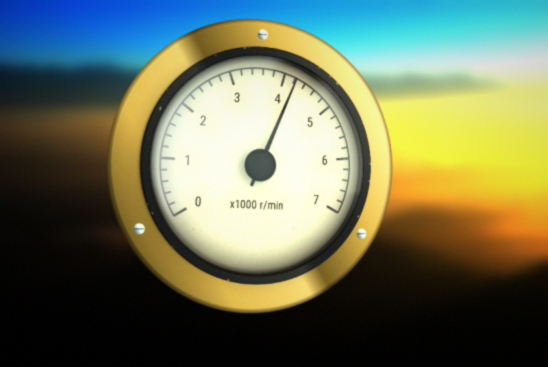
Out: {"value": 4200, "unit": "rpm"}
